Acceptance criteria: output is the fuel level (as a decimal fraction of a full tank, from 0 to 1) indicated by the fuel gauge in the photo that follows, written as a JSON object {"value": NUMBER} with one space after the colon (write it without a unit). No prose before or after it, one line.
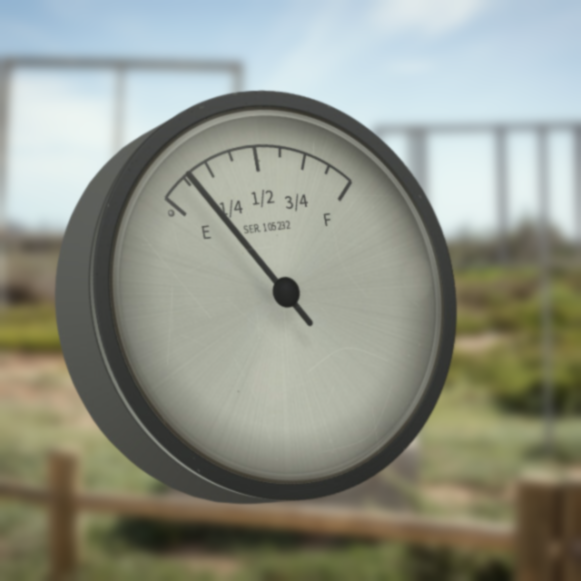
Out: {"value": 0.125}
